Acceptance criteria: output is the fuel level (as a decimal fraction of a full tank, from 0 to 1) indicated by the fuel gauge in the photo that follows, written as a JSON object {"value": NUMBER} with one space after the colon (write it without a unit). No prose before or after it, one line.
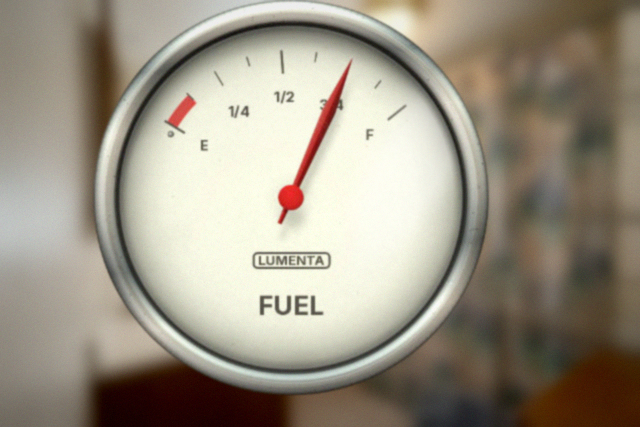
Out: {"value": 0.75}
